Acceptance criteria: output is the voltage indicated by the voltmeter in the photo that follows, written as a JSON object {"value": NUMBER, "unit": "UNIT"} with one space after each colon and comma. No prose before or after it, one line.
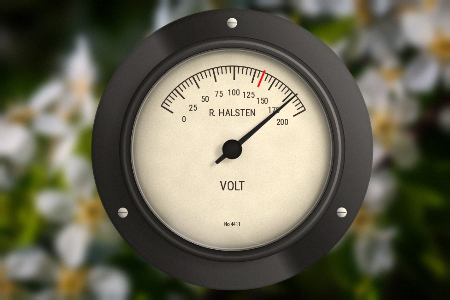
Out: {"value": 180, "unit": "V"}
